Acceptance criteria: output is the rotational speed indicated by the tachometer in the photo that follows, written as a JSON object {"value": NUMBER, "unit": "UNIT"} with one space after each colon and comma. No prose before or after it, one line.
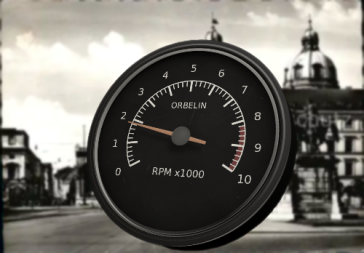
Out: {"value": 1800, "unit": "rpm"}
